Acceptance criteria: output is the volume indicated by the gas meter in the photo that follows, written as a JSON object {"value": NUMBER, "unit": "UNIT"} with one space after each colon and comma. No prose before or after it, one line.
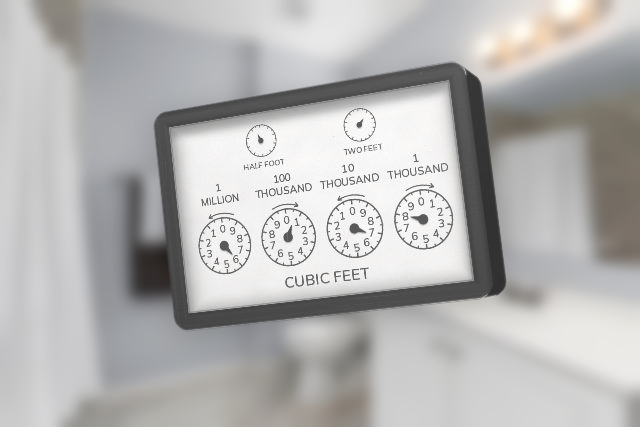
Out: {"value": 606800, "unit": "ft³"}
